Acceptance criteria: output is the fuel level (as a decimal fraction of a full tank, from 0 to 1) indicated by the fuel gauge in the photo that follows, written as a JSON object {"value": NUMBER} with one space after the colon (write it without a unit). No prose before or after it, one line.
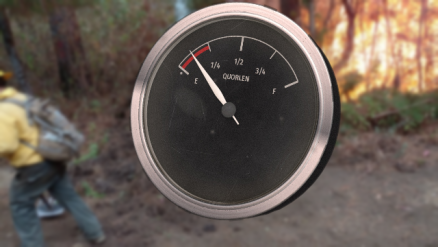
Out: {"value": 0.125}
